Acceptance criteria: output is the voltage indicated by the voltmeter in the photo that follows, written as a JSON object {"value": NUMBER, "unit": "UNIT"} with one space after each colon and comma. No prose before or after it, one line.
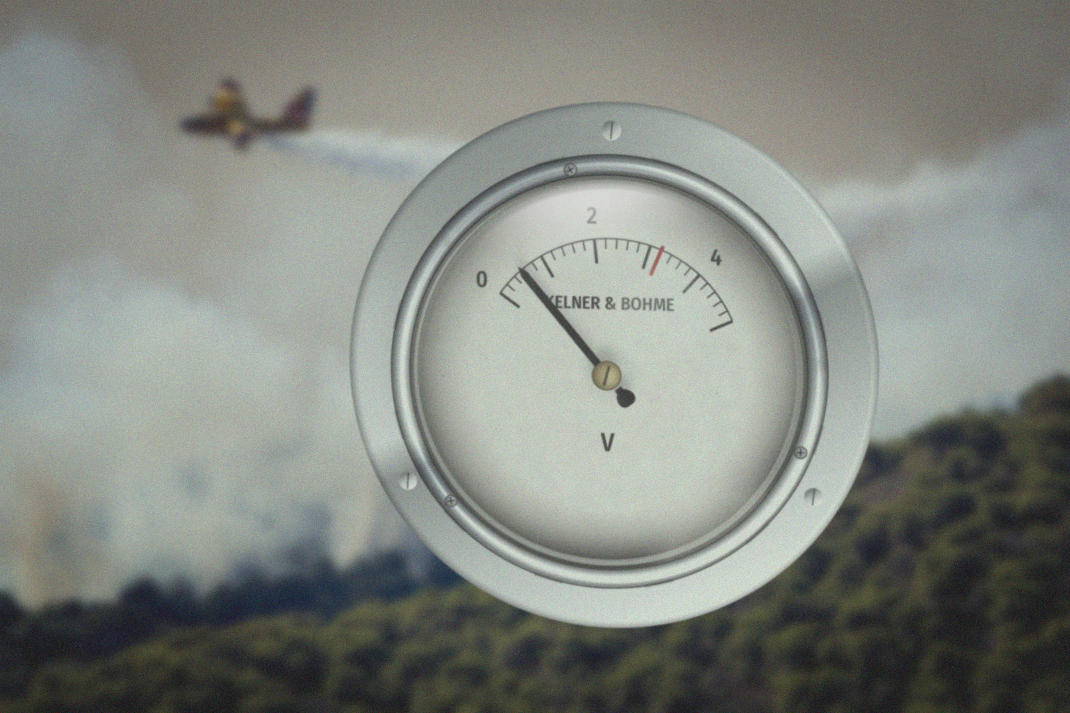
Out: {"value": 0.6, "unit": "V"}
